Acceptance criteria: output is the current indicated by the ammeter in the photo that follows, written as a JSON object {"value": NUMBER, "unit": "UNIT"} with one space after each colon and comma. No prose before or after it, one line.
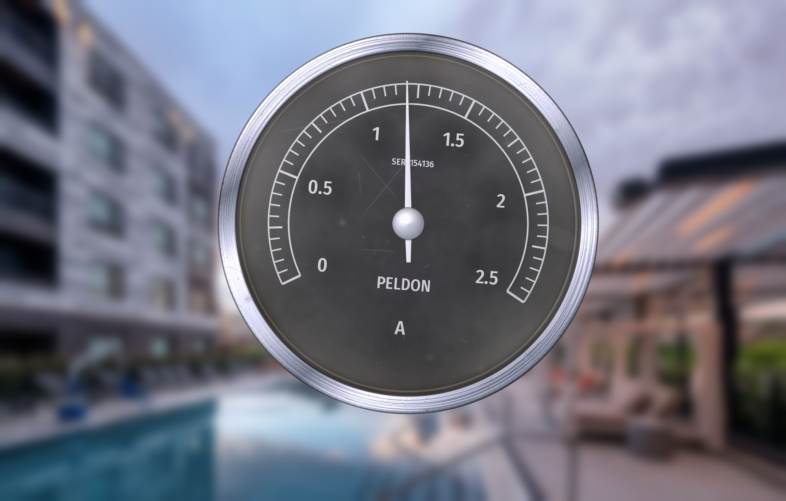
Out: {"value": 1.2, "unit": "A"}
